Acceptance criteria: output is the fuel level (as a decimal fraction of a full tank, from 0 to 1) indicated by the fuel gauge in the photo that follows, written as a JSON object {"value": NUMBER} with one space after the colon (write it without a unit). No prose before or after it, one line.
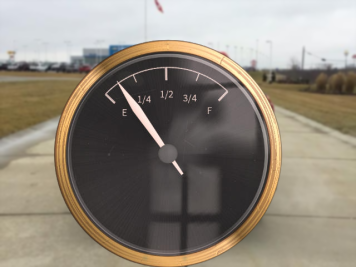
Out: {"value": 0.125}
